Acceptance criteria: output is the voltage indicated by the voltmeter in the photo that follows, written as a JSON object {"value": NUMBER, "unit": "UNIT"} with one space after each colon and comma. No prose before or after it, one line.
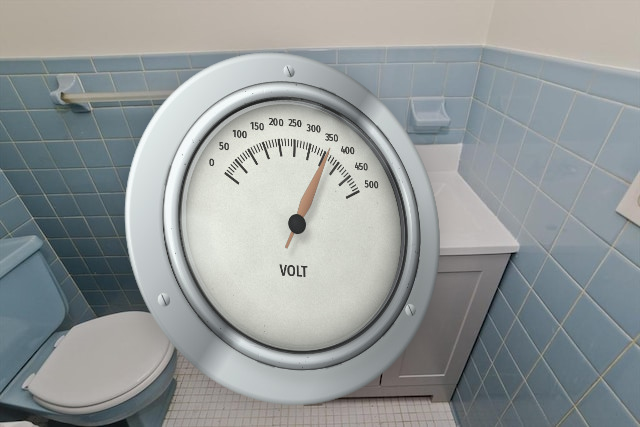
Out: {"value": 350, "unit": "V"}
